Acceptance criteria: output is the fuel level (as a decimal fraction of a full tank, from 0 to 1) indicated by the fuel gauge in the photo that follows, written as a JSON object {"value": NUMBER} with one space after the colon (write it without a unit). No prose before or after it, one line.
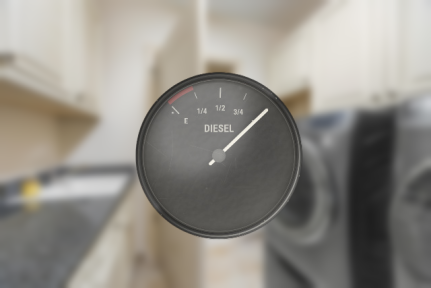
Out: {"value": 1}
